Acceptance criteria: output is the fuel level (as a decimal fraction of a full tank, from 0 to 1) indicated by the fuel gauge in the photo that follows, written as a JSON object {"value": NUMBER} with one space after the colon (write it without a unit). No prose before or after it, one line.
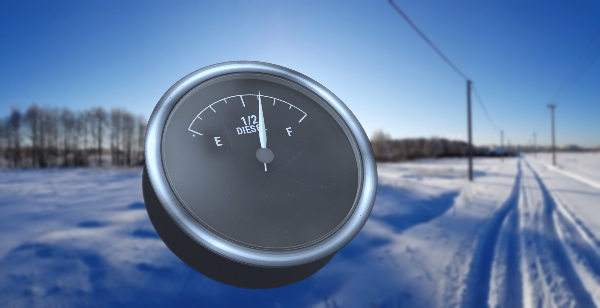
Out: {"value": 0.625}
